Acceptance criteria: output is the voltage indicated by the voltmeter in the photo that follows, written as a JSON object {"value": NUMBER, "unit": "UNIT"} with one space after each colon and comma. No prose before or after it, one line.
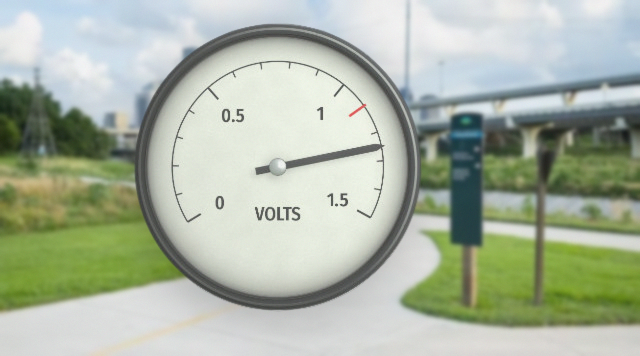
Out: {"value": 1.25, "unit": "V"}
